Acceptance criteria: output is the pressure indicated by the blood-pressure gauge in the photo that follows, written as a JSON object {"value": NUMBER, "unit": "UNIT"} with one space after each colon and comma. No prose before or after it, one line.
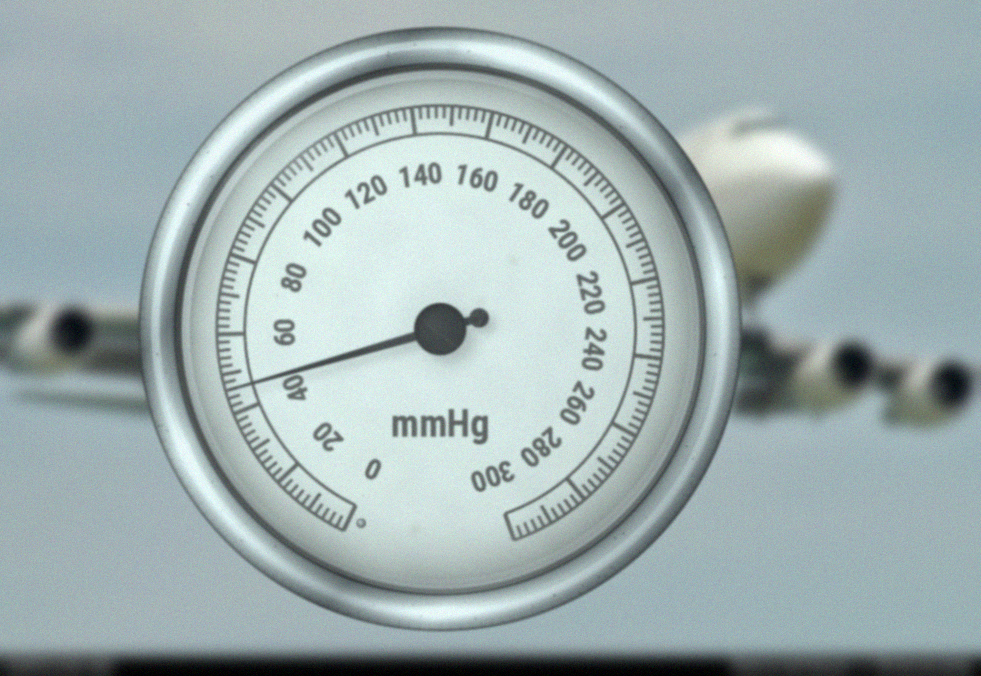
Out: {"value": 46, "unit": "mmHg"}
